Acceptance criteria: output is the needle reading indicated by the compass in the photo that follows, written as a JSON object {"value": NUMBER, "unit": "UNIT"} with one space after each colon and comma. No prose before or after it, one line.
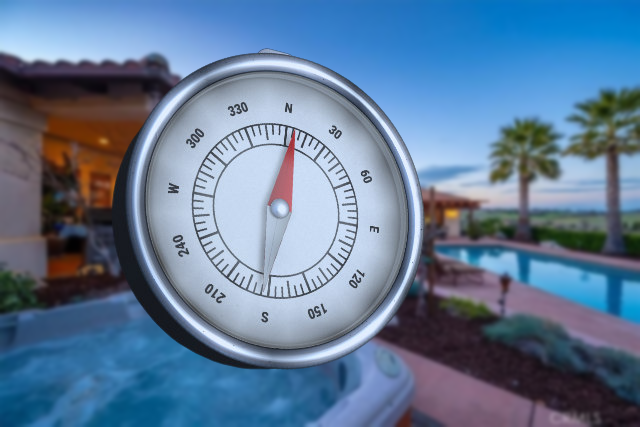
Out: {"value": 5, "unit": "°"}
